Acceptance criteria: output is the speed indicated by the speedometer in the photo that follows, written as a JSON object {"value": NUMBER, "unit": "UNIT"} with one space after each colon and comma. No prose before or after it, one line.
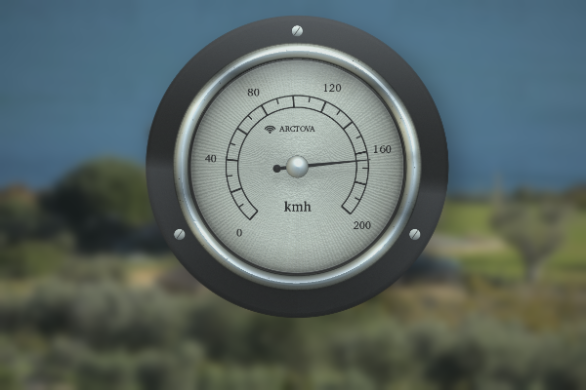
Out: {"value": 165, "unit": "km/h"}
